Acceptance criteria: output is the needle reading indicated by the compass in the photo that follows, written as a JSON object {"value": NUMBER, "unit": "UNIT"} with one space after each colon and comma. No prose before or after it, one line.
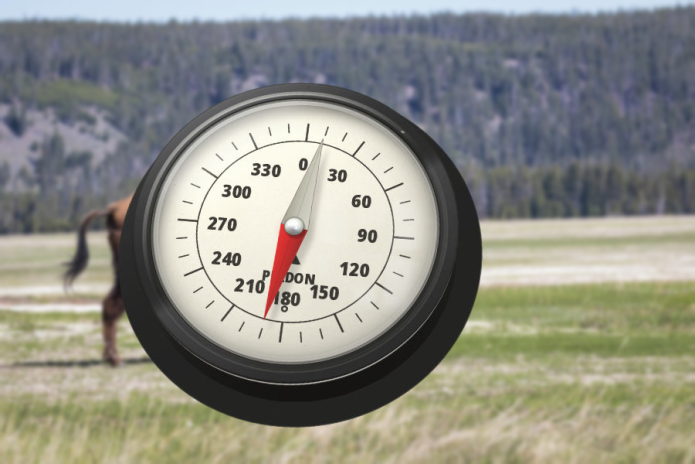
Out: {"value": 190, "unit": "°"}
